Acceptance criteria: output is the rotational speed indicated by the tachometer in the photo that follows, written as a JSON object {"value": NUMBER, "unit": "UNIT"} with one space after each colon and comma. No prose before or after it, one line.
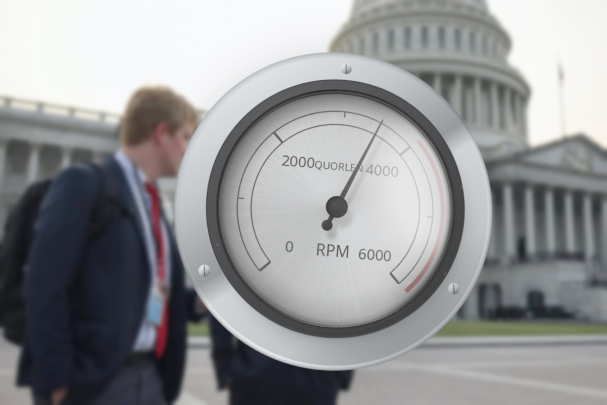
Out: {"value": 3500, "unit": "rpm"}
